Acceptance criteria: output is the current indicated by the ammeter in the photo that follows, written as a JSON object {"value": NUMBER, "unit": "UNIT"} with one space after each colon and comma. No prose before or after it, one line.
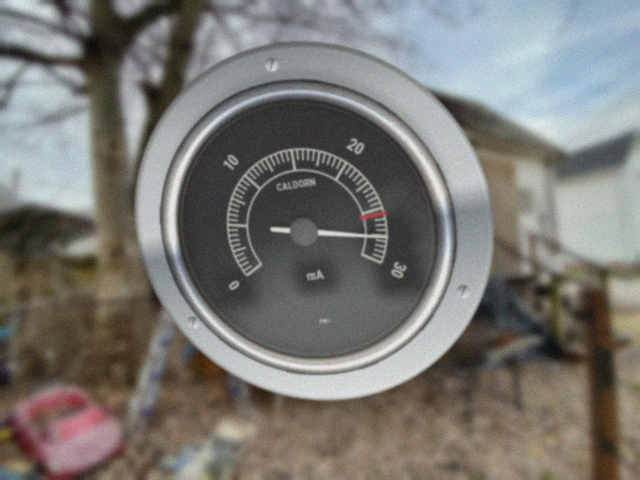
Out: {"value": 27.5, "unit": "mA"}
